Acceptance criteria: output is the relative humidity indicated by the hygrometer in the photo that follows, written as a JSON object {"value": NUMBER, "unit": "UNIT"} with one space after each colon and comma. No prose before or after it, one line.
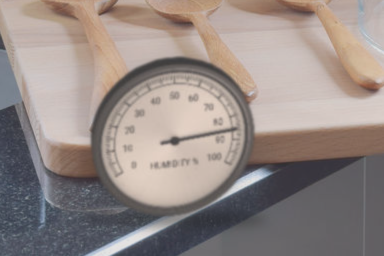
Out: {"value": 85, "unit": "%"}
